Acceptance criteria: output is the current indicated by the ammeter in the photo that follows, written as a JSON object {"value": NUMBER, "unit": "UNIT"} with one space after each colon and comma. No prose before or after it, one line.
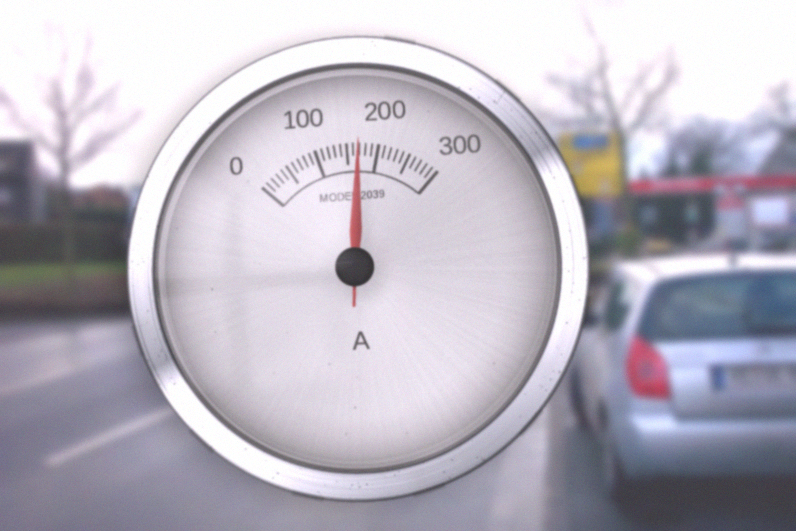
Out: {"value": 170, "unit": "A"}
